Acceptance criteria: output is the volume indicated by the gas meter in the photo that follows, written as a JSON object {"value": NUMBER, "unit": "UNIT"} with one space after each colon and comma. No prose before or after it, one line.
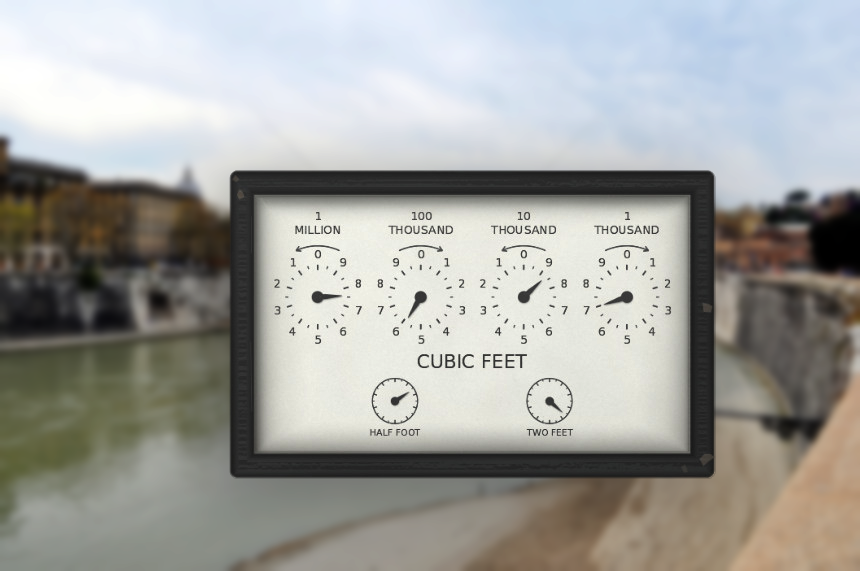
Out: {"value": 758700, "unit": "ft³"}
